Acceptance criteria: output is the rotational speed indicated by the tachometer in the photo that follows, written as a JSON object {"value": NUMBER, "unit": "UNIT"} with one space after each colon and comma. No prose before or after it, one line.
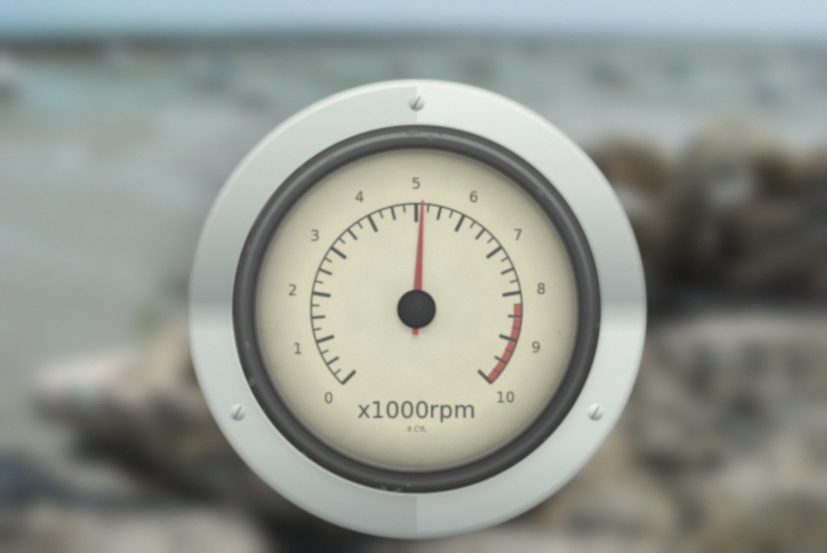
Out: {"value": 5125, "unit": "rpm"}
